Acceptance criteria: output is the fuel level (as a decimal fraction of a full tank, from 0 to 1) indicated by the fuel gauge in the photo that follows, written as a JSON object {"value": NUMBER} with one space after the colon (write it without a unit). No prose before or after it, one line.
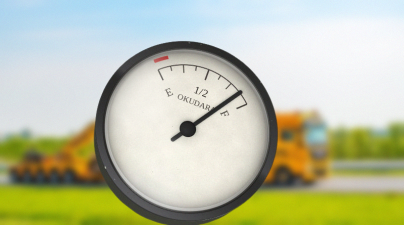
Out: {"value": 0.875}
